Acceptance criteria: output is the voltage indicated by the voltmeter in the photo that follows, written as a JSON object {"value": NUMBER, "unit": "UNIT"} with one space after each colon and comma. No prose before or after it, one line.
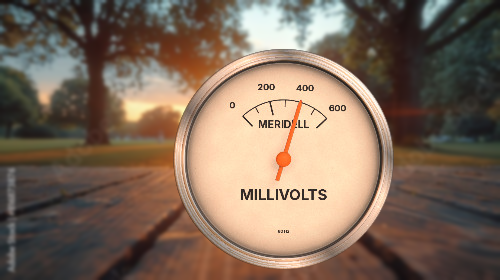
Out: {"value": 400, "unit": "mV"}
